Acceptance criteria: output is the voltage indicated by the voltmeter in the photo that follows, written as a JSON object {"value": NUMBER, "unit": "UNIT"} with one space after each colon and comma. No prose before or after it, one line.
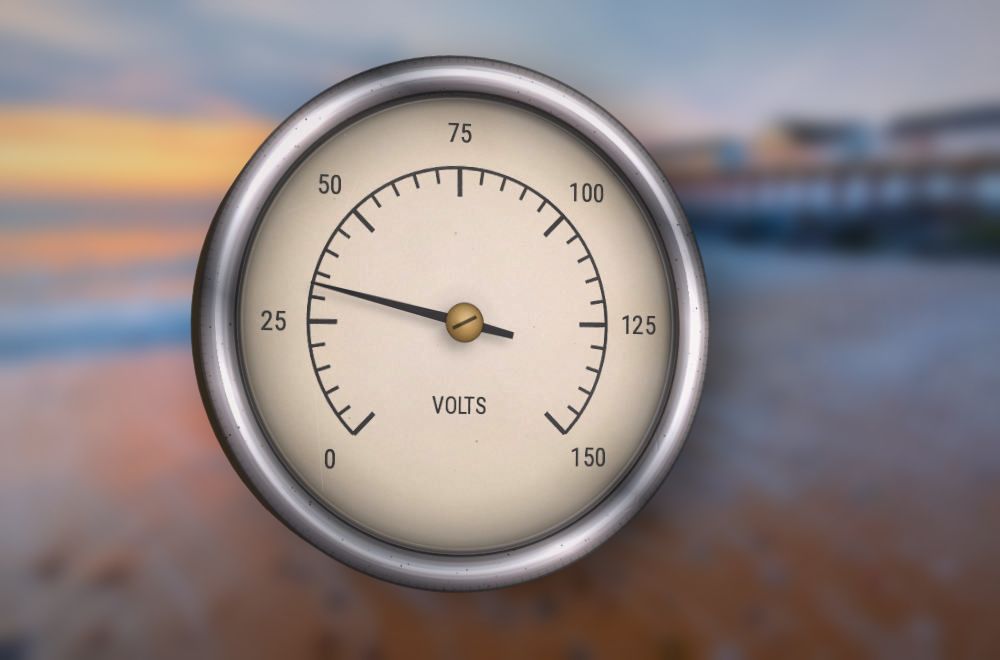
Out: {"value": 32.5, "unit": "V"}
